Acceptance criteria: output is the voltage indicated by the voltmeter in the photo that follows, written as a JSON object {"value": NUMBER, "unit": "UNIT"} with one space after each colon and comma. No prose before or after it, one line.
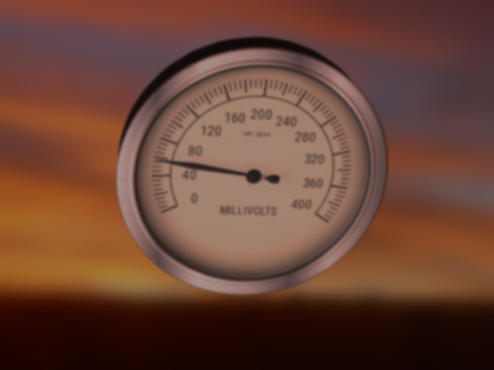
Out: {"value": 60, "unit": "mV"}
